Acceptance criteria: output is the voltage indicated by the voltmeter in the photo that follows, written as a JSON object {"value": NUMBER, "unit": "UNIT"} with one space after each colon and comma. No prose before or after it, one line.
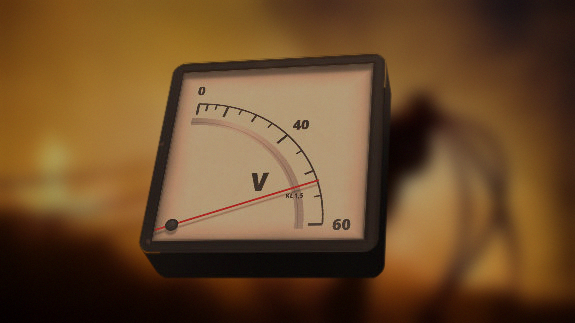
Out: {"value": 52.5, "unit": "V"}
